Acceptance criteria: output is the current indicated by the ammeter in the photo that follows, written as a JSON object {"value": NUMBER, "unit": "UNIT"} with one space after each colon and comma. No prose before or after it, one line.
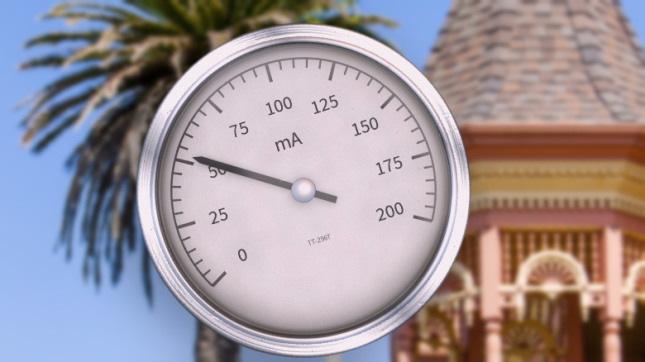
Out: {"value": 52.5, "unit": "mA"}
